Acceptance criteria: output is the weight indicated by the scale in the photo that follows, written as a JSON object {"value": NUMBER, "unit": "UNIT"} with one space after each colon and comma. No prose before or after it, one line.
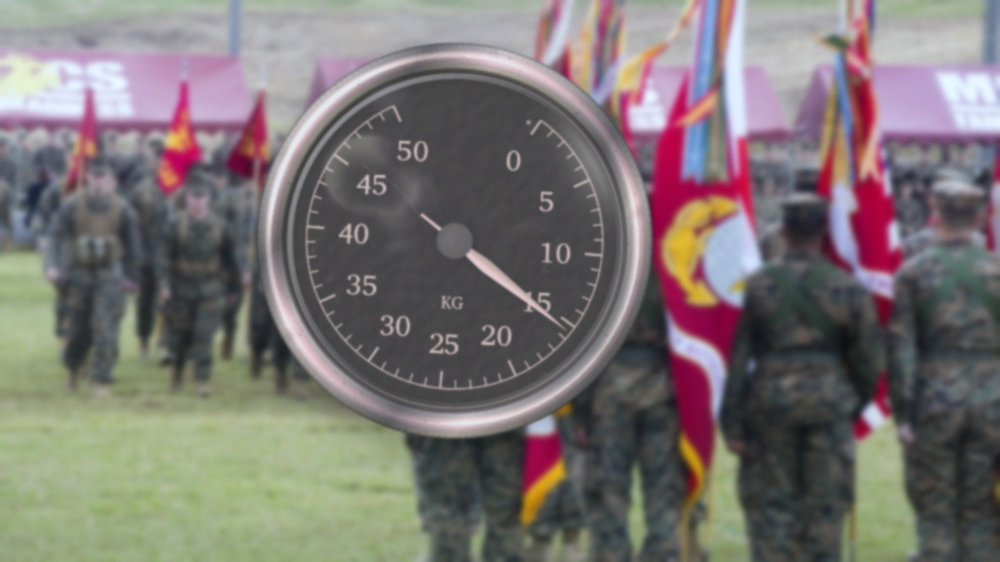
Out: {"value": 15.5, "unit": "kg"}
